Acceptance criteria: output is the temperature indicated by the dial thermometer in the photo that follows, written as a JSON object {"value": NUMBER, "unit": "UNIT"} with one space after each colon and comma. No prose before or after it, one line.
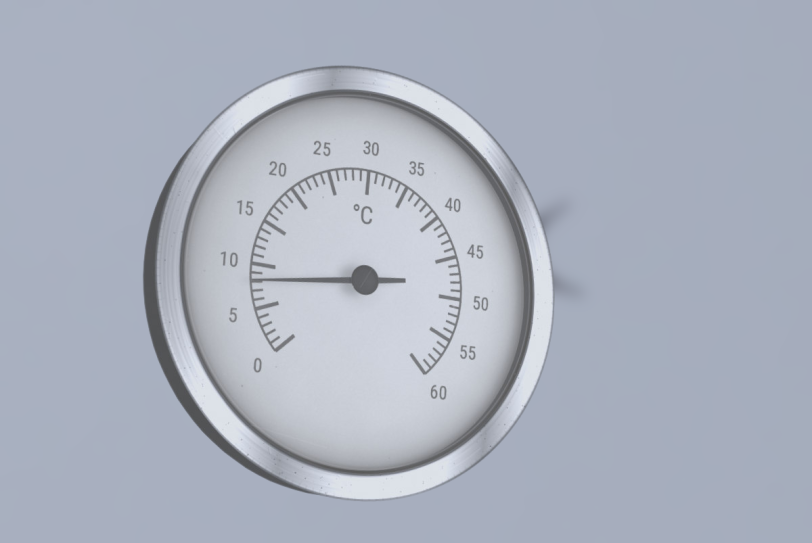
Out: {"value": 8, "unit": "°C"}
